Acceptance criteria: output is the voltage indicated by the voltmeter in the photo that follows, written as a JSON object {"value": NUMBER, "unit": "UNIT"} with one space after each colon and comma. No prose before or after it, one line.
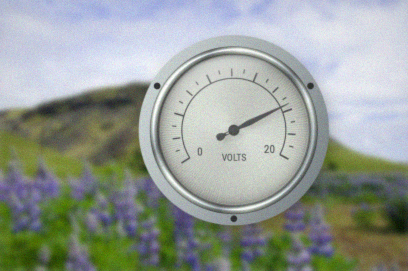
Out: {"value": 15.5, "unit": "V"}
